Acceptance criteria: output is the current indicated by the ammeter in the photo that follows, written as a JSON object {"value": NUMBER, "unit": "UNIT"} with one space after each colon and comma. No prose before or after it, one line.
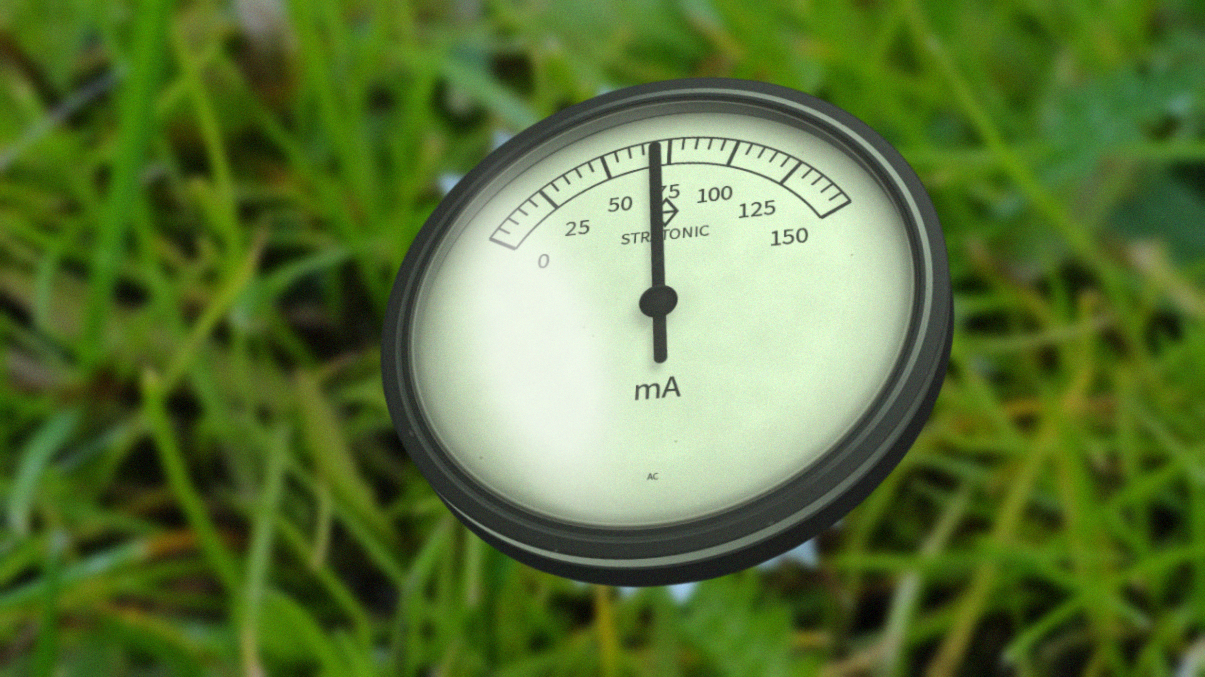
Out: {"value": 70, "unit": "mA"}
